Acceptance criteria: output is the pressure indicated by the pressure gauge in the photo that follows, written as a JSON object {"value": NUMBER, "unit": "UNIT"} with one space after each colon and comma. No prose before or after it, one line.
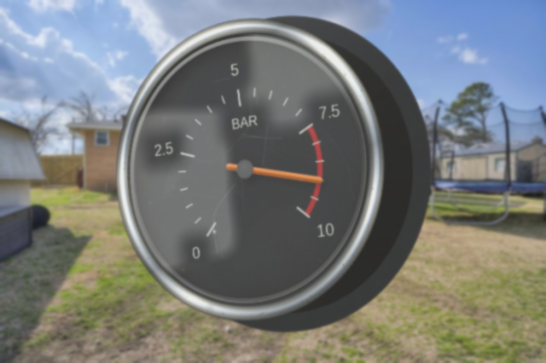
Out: {"value": 9, "unit": "bar"}
